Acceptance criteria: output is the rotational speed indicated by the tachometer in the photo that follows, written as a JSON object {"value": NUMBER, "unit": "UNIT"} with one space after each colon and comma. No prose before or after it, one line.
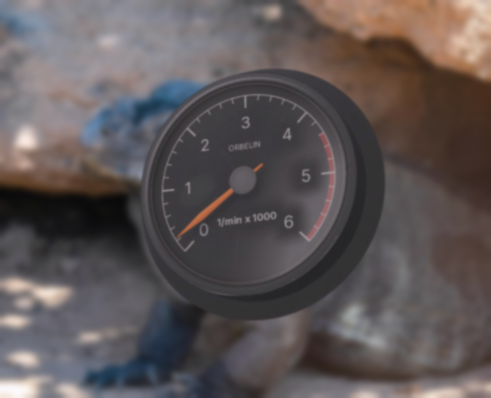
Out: {"value": 200, "unit": "rpm"}
